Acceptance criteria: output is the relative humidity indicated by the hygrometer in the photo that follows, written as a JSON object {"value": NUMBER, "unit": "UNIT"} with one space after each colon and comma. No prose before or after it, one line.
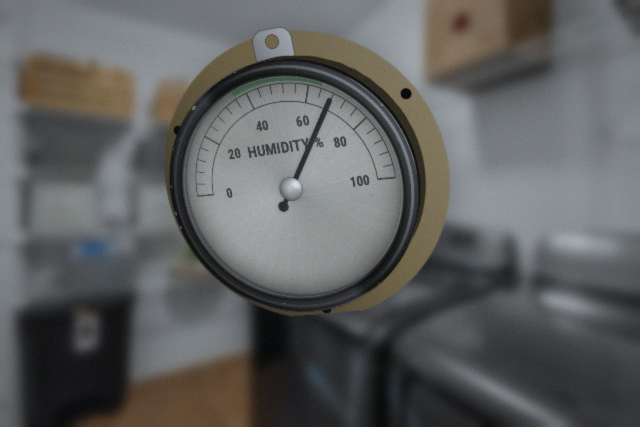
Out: {"value": 68, "unit": "%"}
